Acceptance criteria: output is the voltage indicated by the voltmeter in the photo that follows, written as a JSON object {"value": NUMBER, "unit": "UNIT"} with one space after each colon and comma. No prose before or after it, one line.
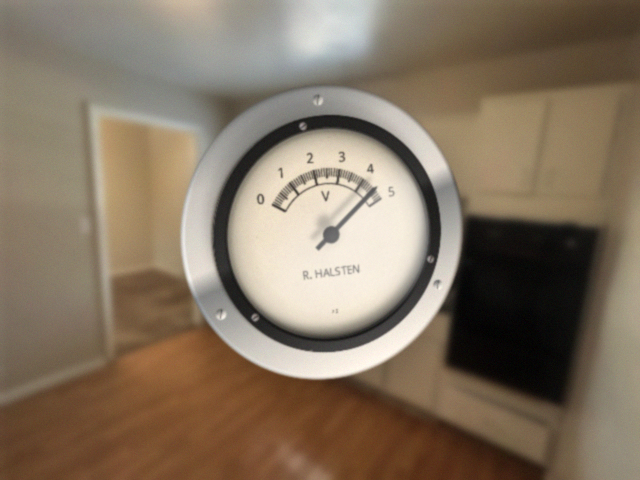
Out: {"value": 4.5, "unit": "V"}
